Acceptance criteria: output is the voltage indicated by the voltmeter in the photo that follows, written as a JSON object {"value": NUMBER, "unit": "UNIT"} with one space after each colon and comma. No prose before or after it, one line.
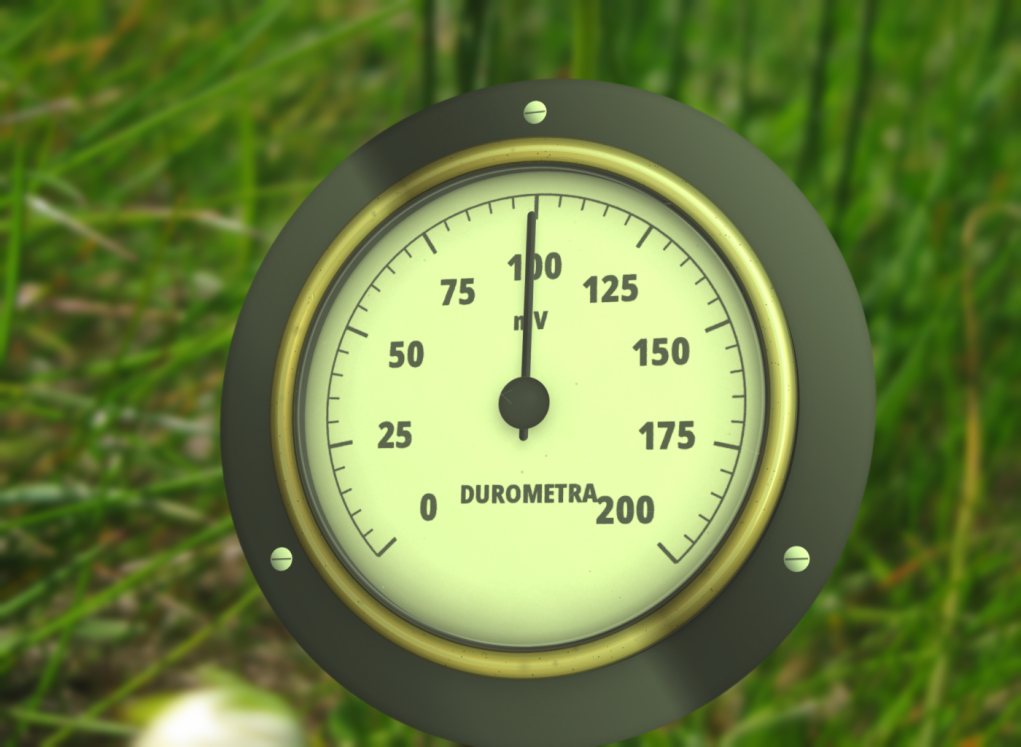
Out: {"value": 100, "unit": "mV"}
